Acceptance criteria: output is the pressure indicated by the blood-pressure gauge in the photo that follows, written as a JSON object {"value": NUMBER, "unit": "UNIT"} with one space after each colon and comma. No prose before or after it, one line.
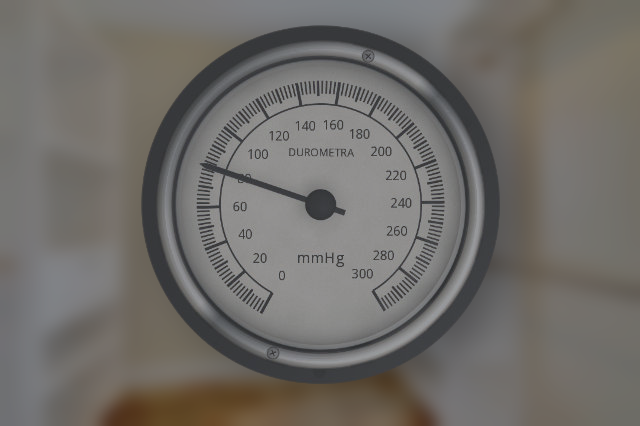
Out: {"value": 80, "unit": "mmHg"}
